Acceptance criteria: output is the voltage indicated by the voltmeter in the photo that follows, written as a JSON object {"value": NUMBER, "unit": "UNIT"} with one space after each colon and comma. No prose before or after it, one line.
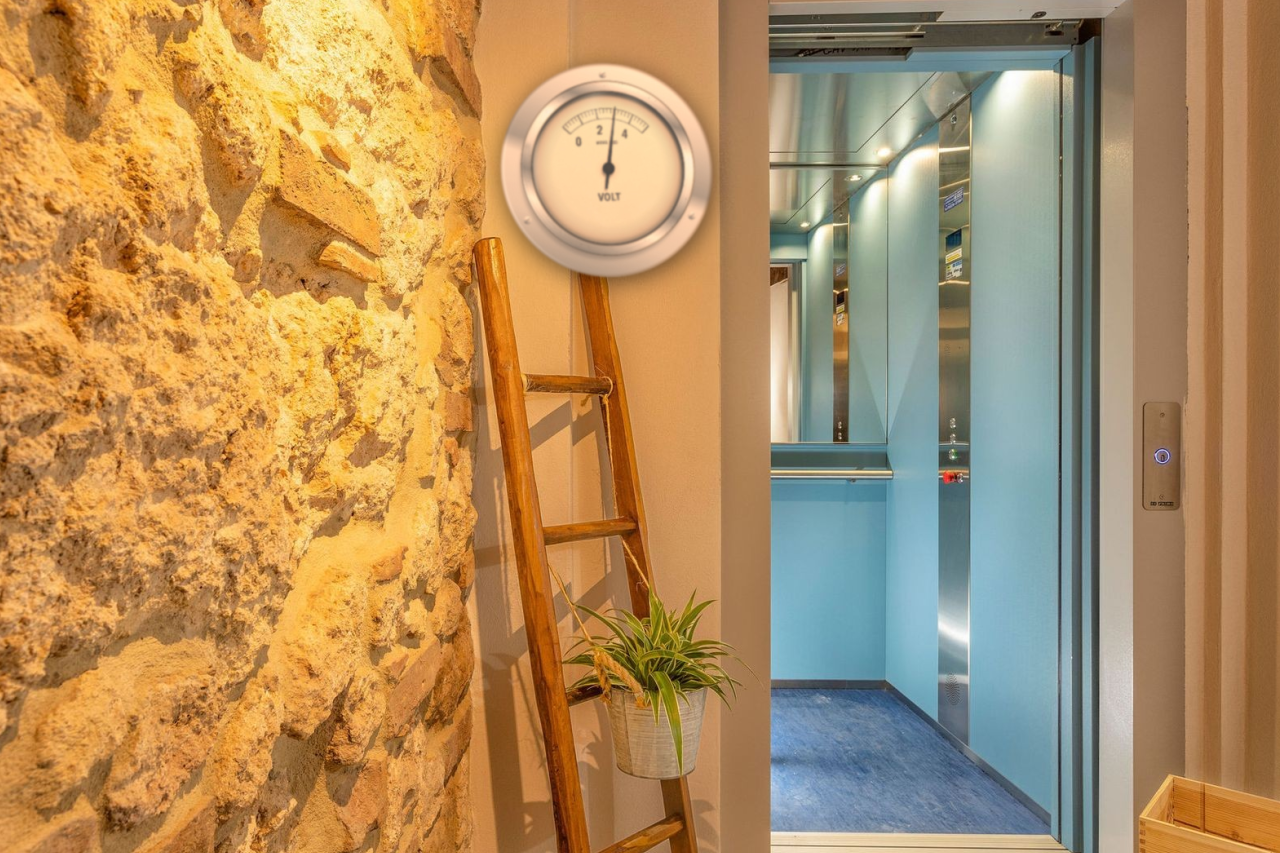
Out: {"value": 3, "unit": "V"}
